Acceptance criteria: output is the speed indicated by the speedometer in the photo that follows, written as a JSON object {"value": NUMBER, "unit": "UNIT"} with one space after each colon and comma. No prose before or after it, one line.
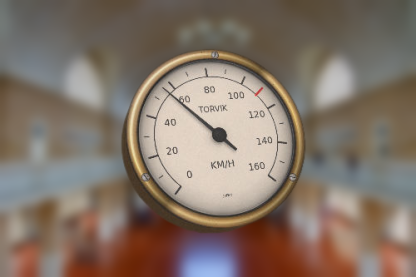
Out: {"value": 55, "unit": "km/h"}
